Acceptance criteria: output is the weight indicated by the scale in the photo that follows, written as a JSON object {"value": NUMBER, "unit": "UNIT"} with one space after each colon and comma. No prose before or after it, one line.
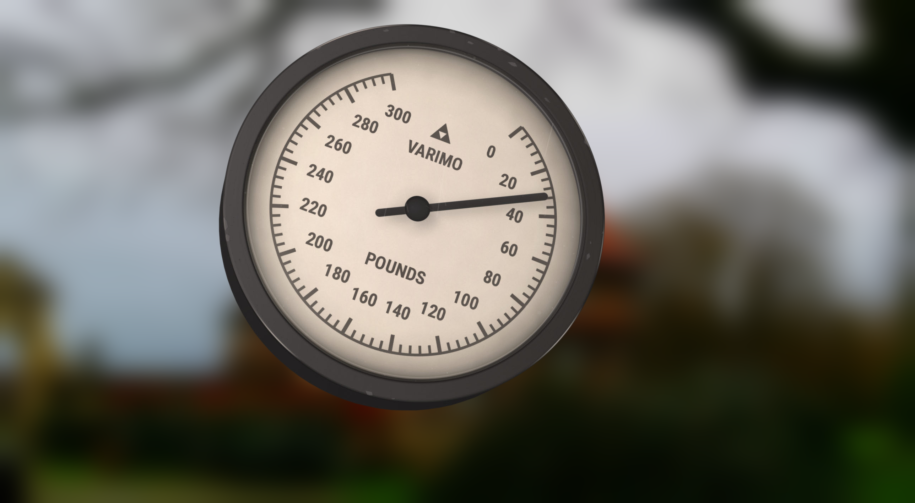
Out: {"value": 32, "unit": "lb"}
